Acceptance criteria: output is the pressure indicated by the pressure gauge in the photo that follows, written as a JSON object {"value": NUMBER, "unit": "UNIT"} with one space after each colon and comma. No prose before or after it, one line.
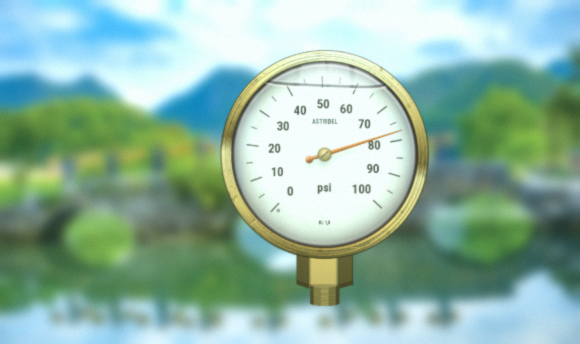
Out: {"value": 77.5, "unit": "psi"}
